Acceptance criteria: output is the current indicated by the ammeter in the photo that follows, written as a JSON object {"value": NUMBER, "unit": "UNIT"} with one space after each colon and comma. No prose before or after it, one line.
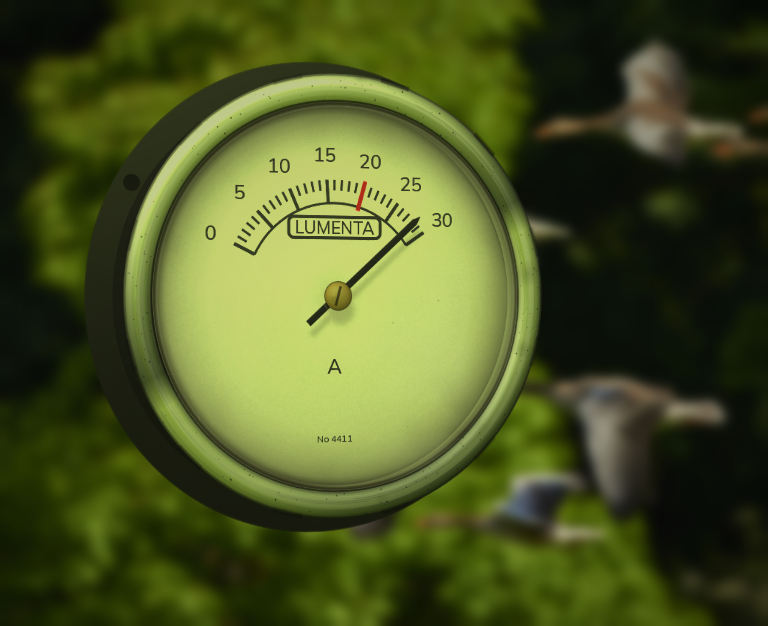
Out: {"value": 28, "unit": "A"}
